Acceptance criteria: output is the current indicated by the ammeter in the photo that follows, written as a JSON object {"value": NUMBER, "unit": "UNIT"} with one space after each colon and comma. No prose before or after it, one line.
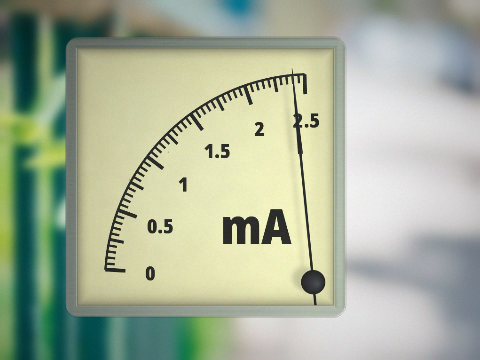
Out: {"value": 2.4, "unit": "mA"}
